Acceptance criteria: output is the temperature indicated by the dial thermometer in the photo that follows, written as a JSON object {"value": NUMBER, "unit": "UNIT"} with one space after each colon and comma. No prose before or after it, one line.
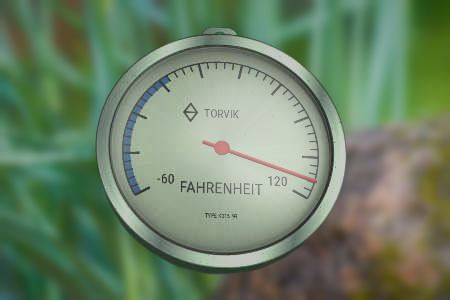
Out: {"value": 112, "unit": "°F"}
